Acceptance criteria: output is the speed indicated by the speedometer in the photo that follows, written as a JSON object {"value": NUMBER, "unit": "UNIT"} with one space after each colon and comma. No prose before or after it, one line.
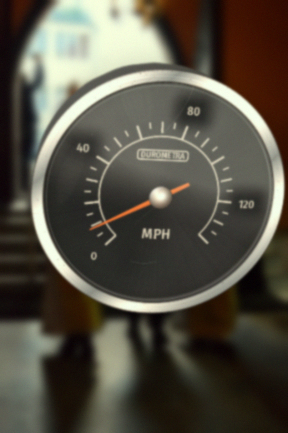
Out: {"value": 10, "unit": "mph"}
